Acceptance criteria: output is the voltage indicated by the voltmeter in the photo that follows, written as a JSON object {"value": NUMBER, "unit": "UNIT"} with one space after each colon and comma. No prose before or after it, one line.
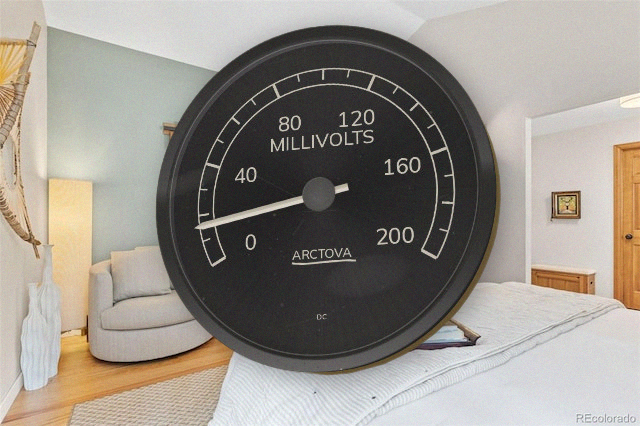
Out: {"value": 15, "unit": "mV"}
